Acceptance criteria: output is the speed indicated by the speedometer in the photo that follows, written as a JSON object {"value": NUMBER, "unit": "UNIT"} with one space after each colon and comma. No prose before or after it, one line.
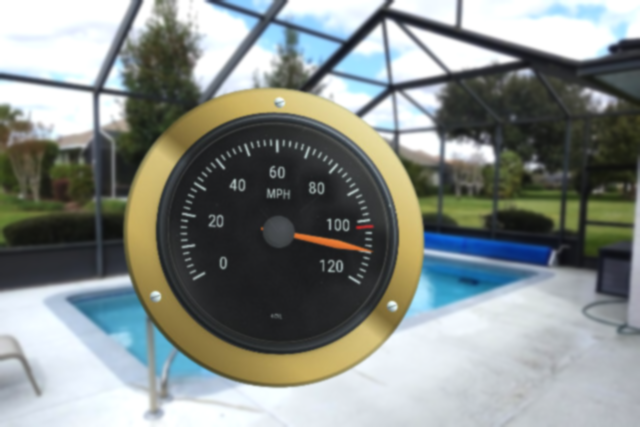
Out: {"value": 110, "unit": "mph"}
